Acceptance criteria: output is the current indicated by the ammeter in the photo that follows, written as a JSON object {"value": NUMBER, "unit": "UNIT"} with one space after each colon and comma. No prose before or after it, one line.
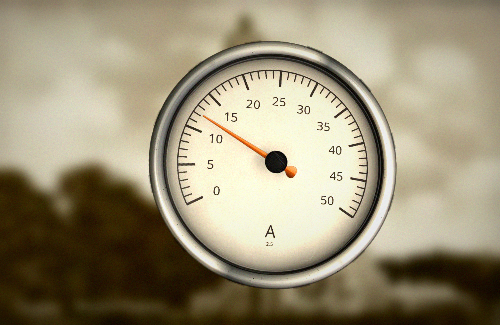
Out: {"value": 12, "unit": "A"}
